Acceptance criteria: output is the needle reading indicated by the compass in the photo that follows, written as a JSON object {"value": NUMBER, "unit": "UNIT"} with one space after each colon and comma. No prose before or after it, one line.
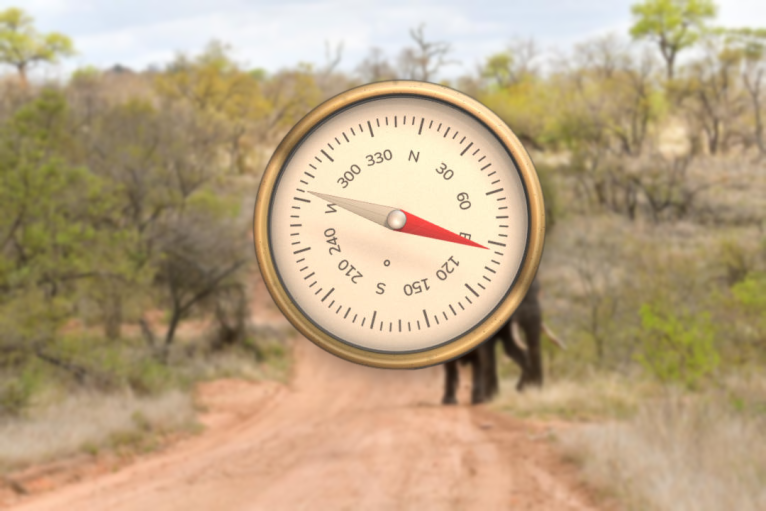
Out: {"value": 95, "unit": "°"}
